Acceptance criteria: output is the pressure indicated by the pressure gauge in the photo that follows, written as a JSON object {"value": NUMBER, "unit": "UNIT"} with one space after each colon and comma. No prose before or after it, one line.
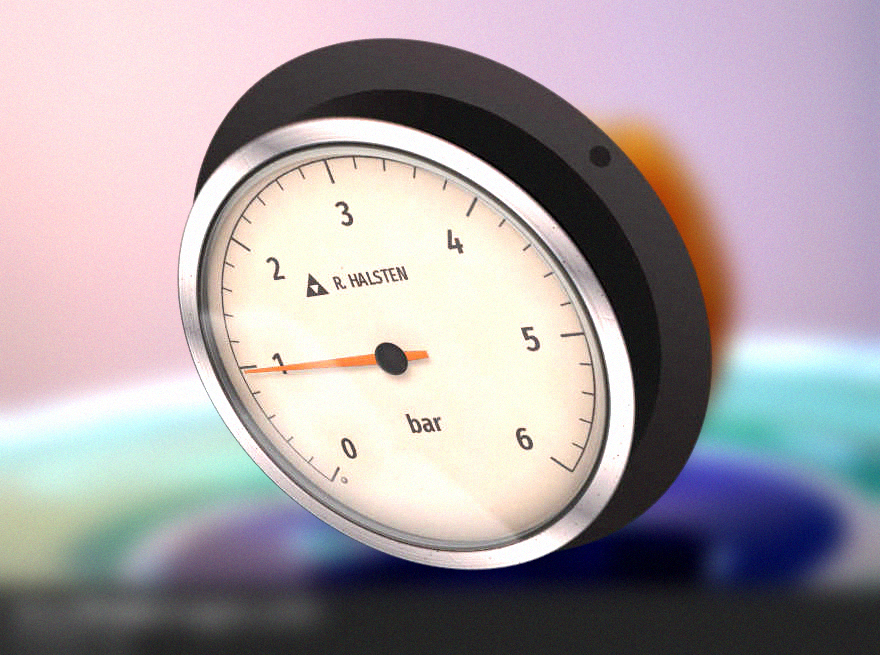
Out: {"value": 1, "unit": "bar"}
